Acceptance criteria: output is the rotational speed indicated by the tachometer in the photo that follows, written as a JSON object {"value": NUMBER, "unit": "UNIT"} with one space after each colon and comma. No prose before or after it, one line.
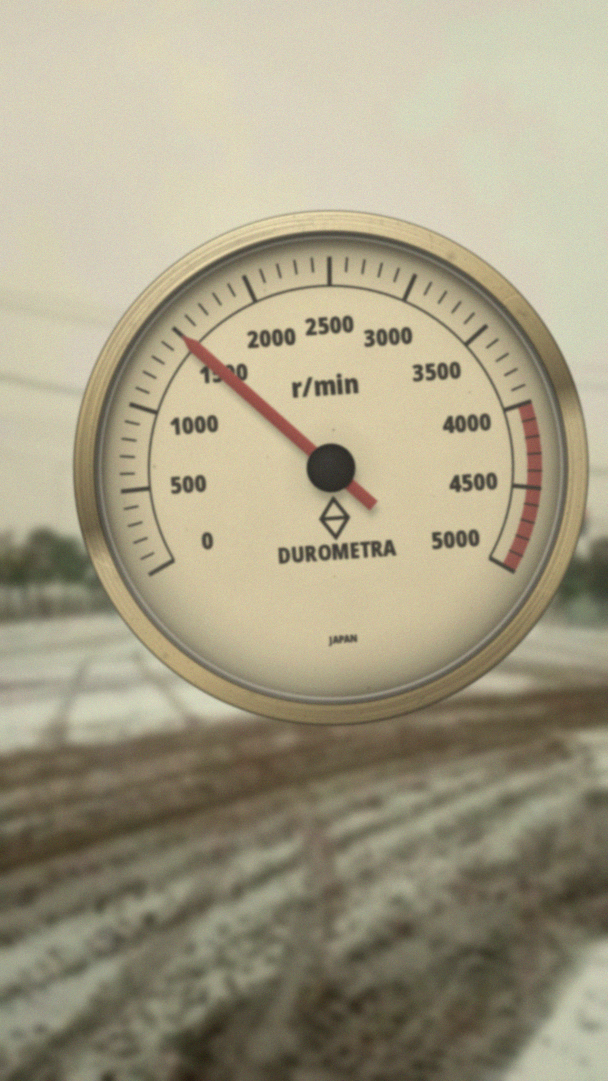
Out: {"value": 1500, "unit": "rpm"}
